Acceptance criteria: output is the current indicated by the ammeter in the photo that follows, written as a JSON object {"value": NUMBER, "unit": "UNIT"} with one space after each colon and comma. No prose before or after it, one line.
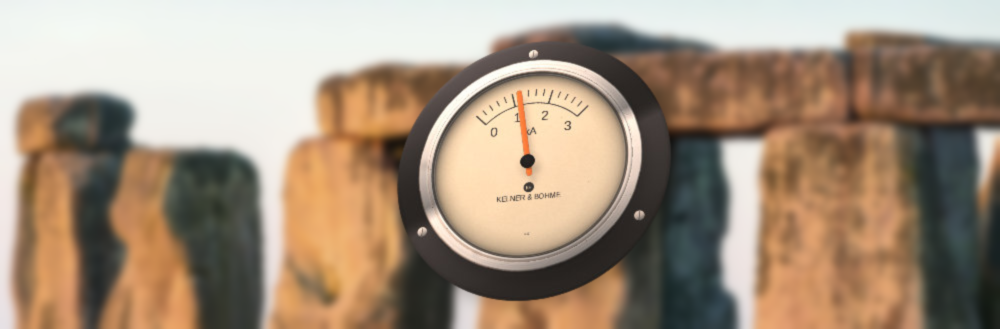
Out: {"value": 1.2, "unit": "kA"}
